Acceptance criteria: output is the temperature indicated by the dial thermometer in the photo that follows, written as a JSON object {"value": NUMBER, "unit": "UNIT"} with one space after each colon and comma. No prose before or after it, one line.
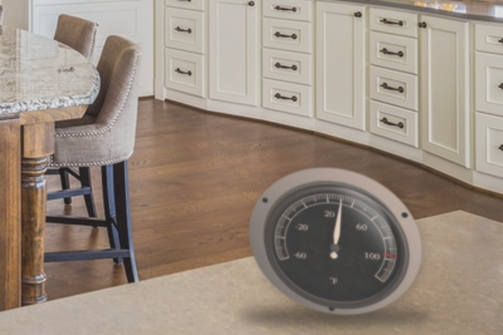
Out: {"value": 30, "unit": "°F"}
